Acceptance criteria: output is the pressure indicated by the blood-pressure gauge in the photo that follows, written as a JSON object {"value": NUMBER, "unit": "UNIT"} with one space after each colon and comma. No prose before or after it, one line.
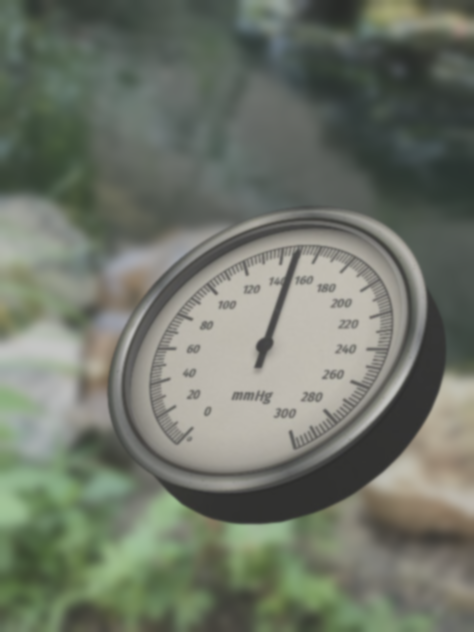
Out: {"value": 150, "unit": "mmHg"}
